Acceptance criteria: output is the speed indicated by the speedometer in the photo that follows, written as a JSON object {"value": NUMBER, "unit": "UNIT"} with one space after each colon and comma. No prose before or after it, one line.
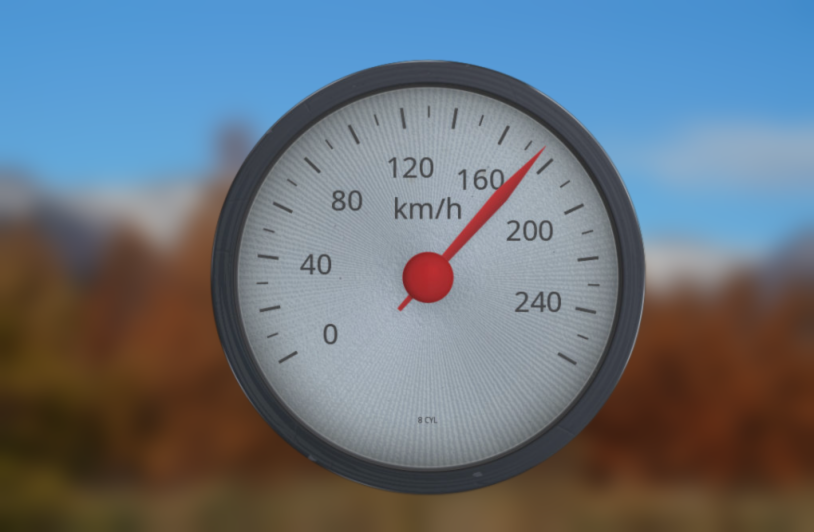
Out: {"value": 175, "unit": "km/h"}
